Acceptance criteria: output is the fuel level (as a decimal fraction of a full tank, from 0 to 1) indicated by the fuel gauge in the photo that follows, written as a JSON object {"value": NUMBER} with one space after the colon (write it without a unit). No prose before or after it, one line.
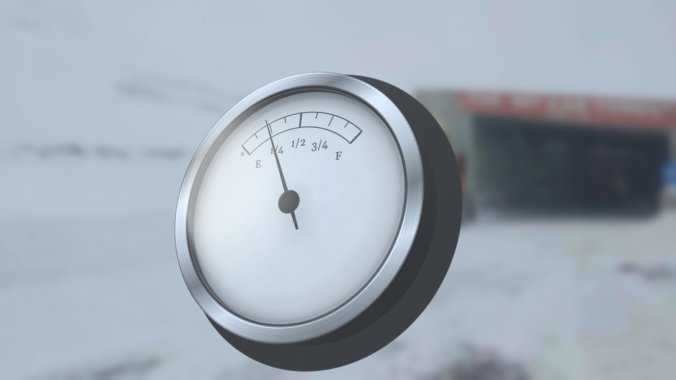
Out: {"value": 0.25}
